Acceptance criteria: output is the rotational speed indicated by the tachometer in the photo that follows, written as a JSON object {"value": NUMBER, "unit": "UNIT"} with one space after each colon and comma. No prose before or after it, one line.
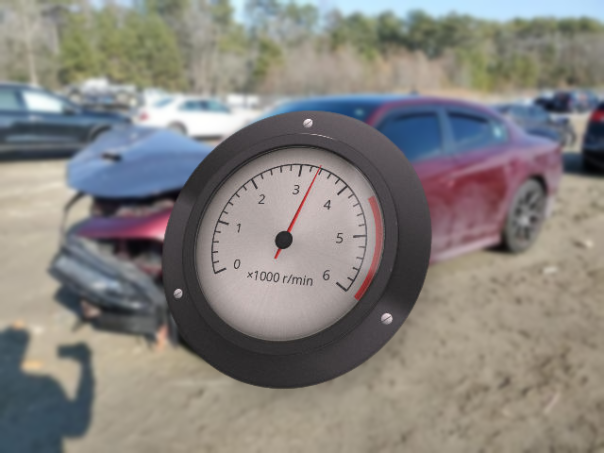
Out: {"value": 3400, "unit": "rpm"}
